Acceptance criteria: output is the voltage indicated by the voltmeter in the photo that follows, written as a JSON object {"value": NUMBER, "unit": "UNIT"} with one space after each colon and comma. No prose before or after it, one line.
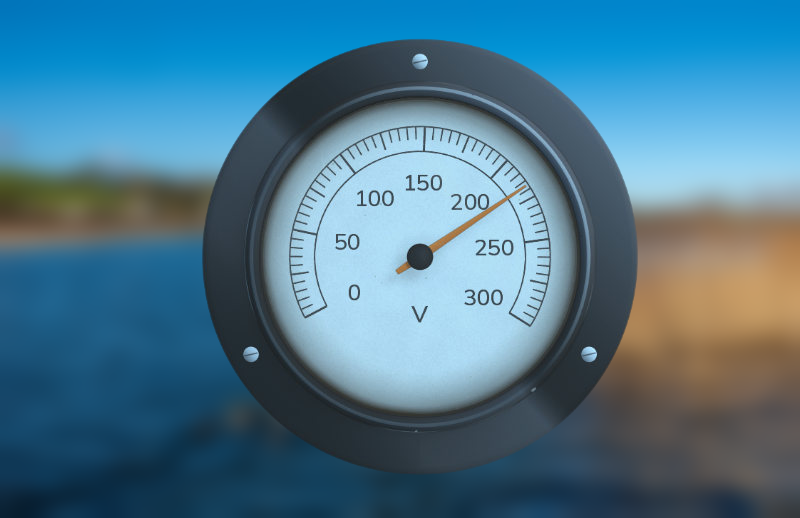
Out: {"value": 217.5, "unit": "V"}
